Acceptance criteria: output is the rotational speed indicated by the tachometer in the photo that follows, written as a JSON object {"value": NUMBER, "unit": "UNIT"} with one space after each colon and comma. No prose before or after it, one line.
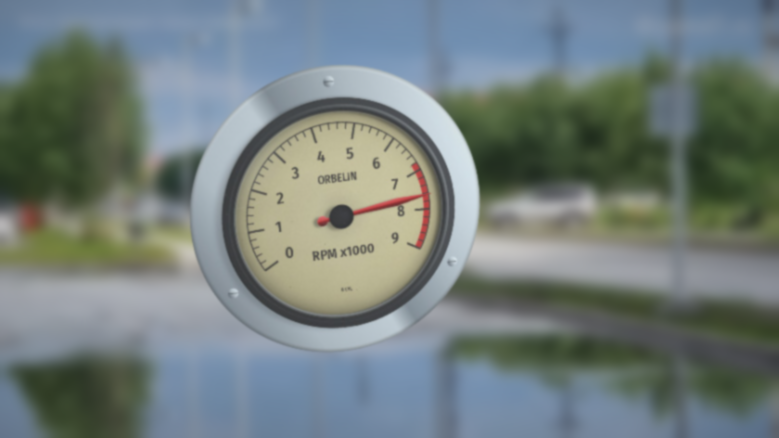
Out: {"value": 7600, "unit": "rpm"}
